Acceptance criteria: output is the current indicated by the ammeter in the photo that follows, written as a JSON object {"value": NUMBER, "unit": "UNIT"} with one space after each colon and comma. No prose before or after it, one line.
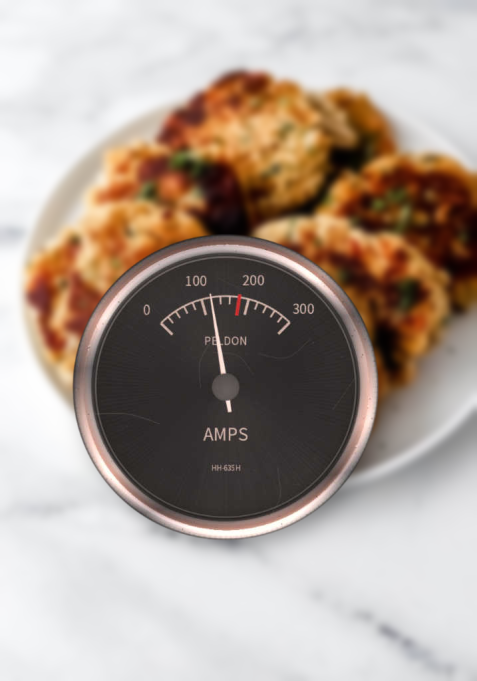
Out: {"value": 120, "unit": "A"}
